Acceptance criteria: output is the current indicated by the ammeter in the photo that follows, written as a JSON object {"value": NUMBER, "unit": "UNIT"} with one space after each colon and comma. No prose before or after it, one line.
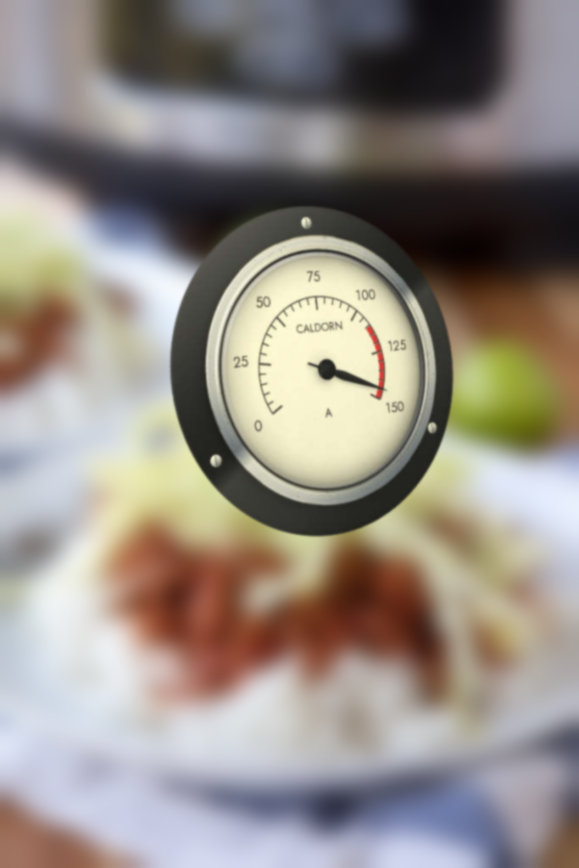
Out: {"value": 145, "unit": "A"}
